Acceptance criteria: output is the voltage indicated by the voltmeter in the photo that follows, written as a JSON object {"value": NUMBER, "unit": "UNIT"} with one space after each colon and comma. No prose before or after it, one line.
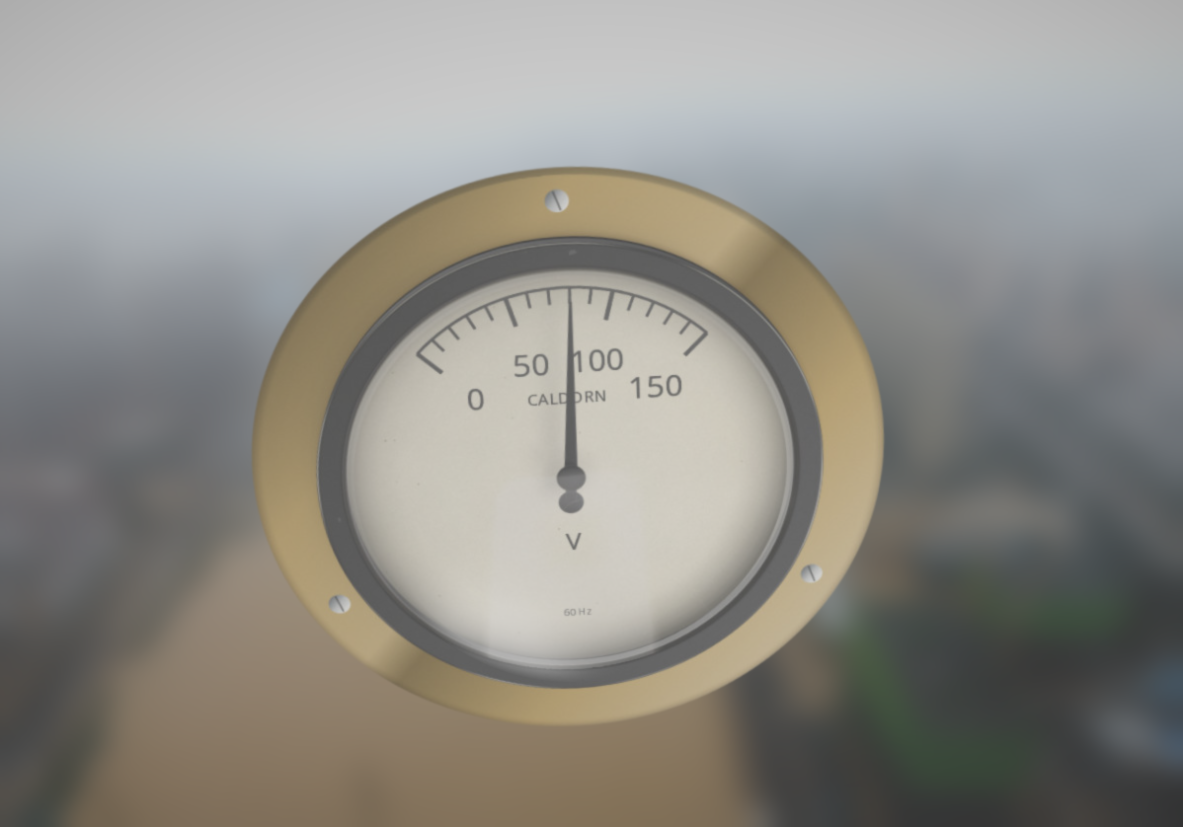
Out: {"value": 80, "unit": "V"}
